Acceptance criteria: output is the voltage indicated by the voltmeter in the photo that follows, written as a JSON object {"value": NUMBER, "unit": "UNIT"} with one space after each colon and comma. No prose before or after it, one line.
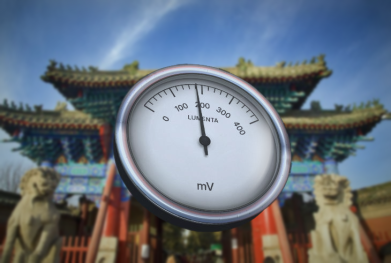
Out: {"value": 180, "unit": "mV"}
